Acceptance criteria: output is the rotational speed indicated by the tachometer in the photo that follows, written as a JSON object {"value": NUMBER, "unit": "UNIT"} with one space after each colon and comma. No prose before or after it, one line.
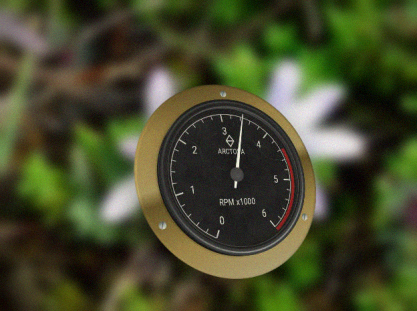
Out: {"value": 3400, "unit": "rpm"}
